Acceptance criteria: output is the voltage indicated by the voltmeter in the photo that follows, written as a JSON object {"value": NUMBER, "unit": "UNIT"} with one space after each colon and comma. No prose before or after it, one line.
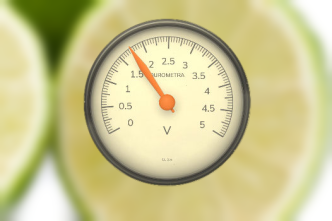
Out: {"value": 1.75, "unit": "V"}
